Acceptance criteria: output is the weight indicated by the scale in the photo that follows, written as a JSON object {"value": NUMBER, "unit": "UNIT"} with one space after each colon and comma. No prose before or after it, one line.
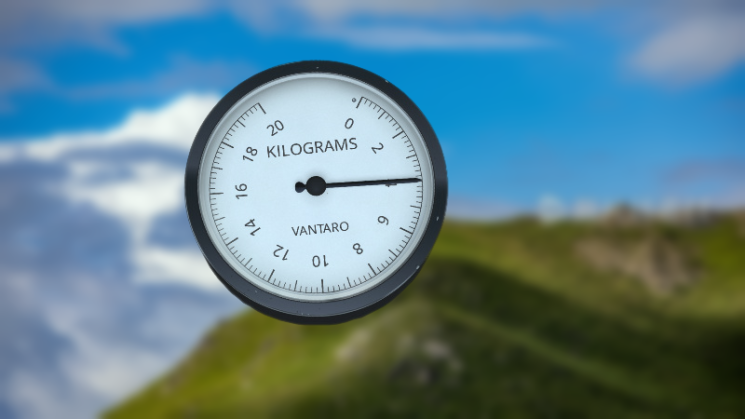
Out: {"value": 4, "unit": "kg"}
